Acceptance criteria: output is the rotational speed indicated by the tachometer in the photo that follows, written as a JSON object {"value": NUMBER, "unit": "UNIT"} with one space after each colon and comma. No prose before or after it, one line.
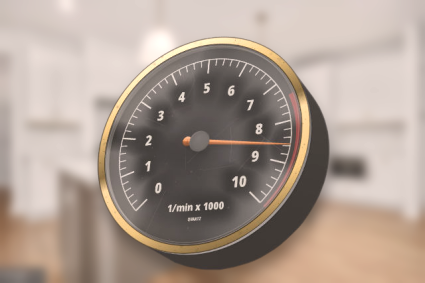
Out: {"value": 8600, "unit": "rpm"}
